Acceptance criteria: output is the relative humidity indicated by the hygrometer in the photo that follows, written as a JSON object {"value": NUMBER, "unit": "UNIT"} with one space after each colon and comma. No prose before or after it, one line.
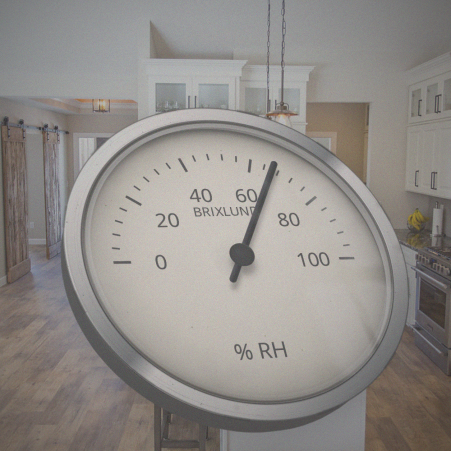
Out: {"value": 66, "unit": "%"}
